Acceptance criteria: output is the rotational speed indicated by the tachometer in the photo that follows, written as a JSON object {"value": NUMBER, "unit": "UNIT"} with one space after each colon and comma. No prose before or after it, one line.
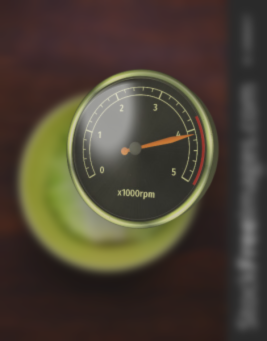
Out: {"value": 4100, "unit": "rpm"}
